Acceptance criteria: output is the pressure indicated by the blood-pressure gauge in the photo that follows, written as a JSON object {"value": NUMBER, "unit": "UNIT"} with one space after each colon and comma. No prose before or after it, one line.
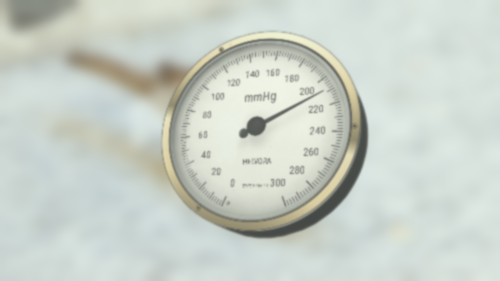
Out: {"value": 210, "unit": "mmHg"}
